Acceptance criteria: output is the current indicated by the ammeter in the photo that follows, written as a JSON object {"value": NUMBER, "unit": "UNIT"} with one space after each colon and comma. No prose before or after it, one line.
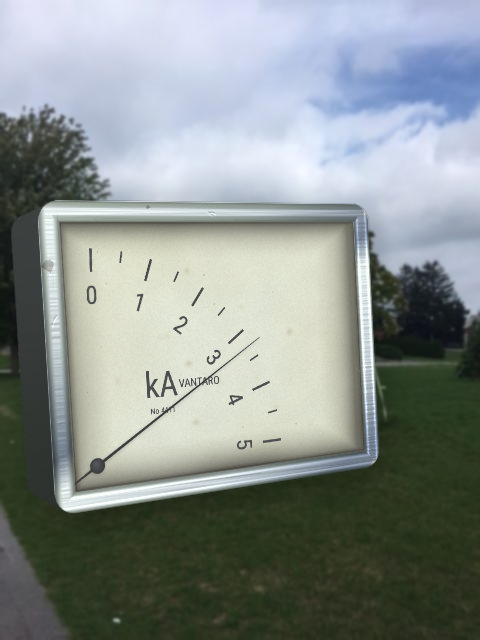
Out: {"value": 3.25, "unit": "kA"}
